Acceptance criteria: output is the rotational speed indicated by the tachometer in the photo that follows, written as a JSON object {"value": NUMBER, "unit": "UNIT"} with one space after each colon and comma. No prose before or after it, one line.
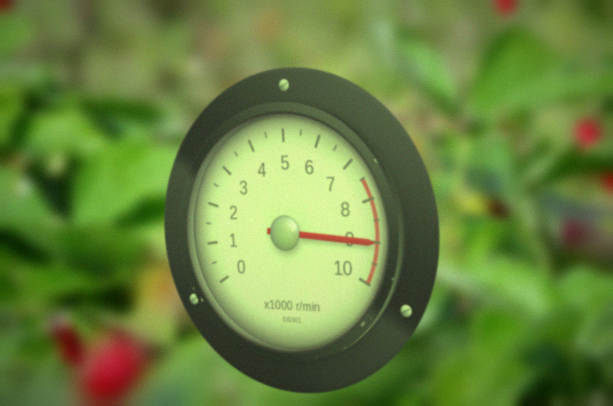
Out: {"value": 9000, "unit": "rpm"}
